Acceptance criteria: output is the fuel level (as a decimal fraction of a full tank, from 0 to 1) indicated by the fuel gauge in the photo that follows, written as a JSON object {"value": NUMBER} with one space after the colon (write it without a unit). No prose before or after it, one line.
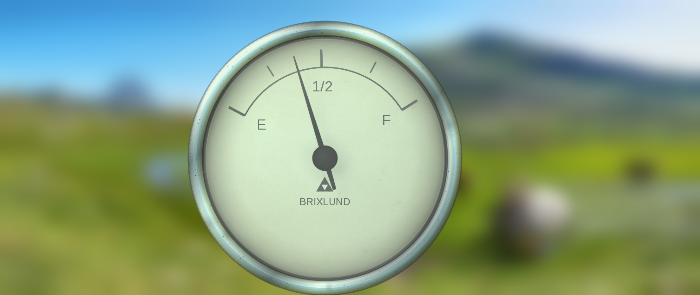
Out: {"value": 0.375}
